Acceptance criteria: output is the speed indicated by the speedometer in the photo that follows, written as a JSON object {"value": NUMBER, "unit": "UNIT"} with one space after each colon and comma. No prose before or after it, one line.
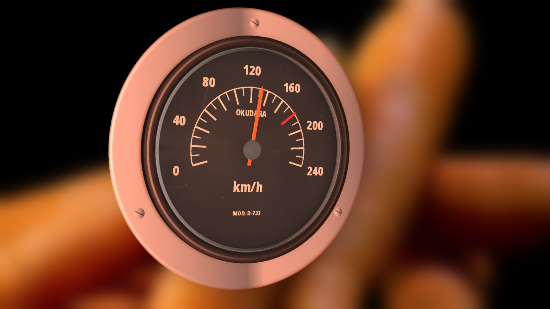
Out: {"value": 130, "unit": "km/h"}
